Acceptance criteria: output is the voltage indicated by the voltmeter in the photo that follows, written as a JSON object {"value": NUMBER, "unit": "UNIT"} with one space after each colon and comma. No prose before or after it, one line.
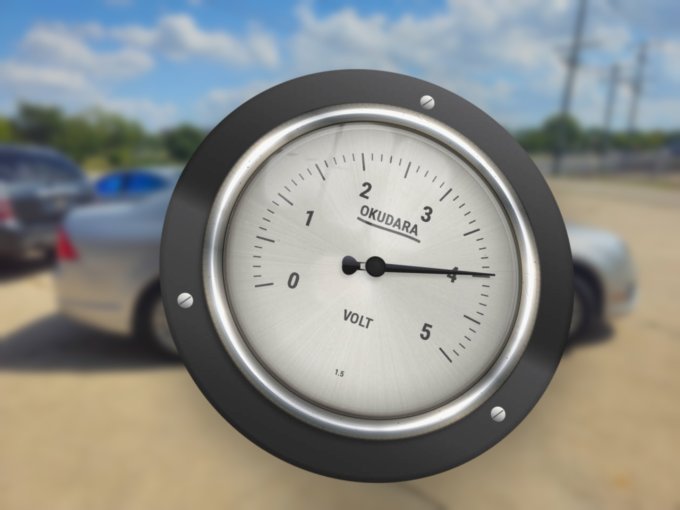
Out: {"value": 4, "unit": "V"}
